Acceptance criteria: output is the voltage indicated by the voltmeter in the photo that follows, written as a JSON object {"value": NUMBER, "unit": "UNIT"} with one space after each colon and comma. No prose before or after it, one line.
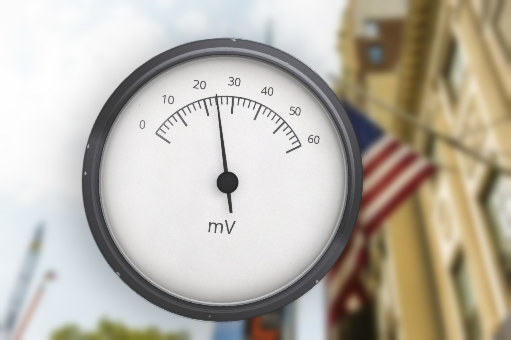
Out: {"value": 24, "unit": "mV"}
